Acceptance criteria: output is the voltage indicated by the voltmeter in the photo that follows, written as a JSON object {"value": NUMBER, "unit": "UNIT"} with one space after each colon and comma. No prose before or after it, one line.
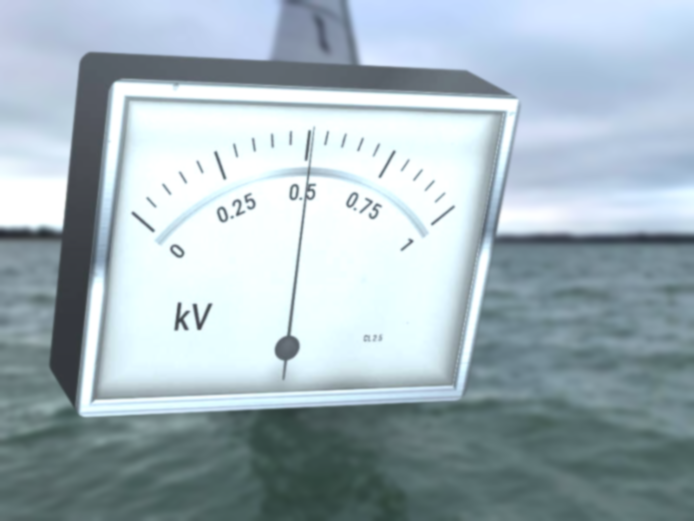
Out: {"value": 0.5, "unit": "kV"}
